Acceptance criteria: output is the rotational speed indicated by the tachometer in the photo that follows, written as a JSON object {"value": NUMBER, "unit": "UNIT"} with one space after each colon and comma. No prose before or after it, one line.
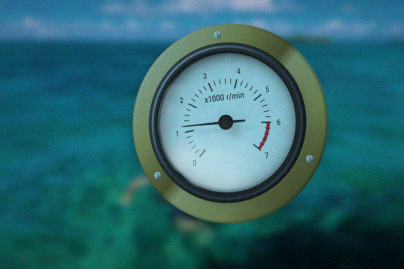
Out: {"value": 1200, "unit": "rpm"}
